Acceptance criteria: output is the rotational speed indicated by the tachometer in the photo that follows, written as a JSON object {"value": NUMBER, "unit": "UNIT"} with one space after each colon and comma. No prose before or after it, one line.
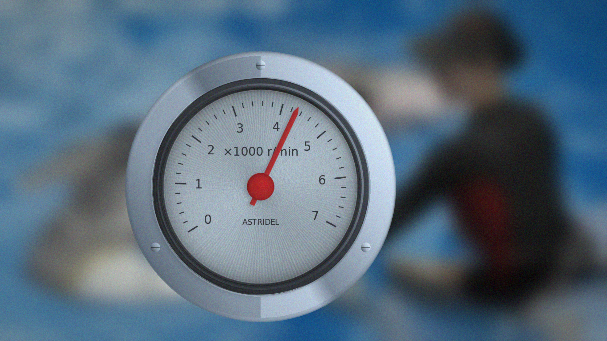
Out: {"value": 4300, "unit": "rpm"}
